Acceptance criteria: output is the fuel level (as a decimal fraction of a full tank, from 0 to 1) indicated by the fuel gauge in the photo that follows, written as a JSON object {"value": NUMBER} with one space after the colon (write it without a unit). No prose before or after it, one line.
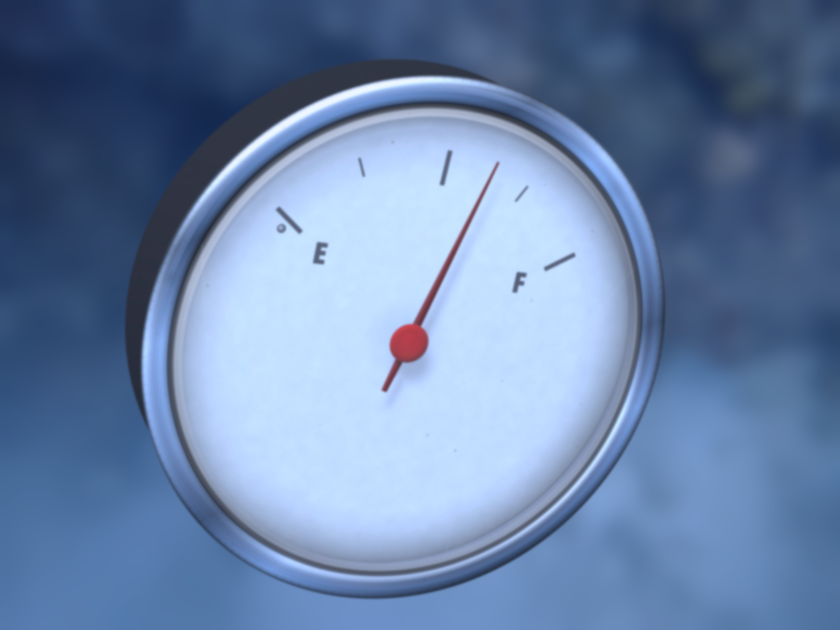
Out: {"value": 0.625}
